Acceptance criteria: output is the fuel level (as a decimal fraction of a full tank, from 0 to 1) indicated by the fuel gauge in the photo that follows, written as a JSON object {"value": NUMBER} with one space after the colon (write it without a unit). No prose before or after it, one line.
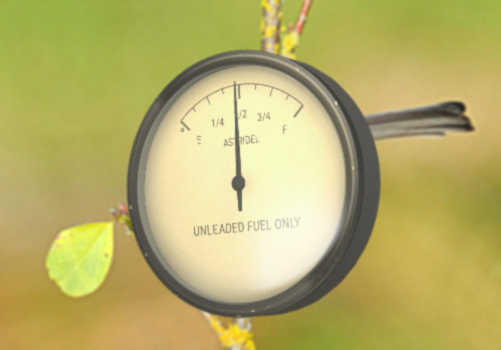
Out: {"value": 0.5}
